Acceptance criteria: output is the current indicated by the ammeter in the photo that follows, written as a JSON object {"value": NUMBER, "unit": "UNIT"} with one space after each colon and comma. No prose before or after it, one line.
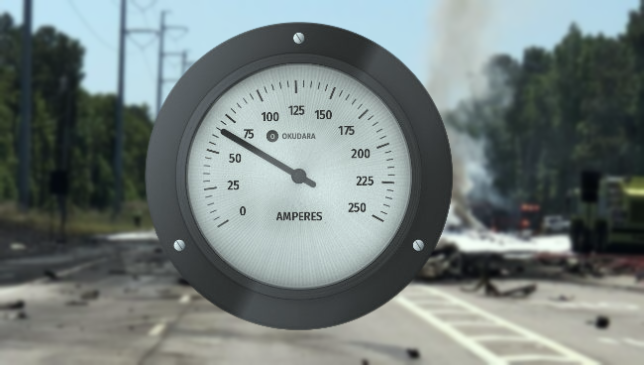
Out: {"value": 65, "unit": "A"}
